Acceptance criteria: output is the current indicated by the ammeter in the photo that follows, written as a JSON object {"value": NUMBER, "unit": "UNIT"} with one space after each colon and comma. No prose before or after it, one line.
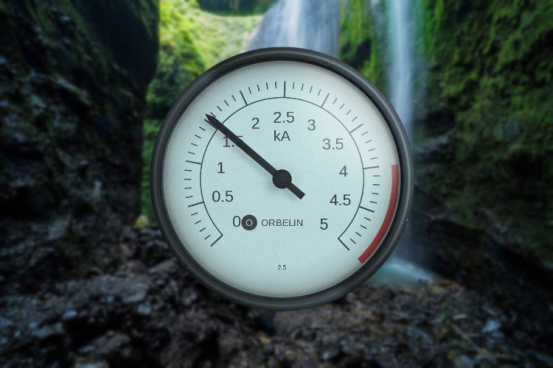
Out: {"value": 1.55, "unit": "kA"}
